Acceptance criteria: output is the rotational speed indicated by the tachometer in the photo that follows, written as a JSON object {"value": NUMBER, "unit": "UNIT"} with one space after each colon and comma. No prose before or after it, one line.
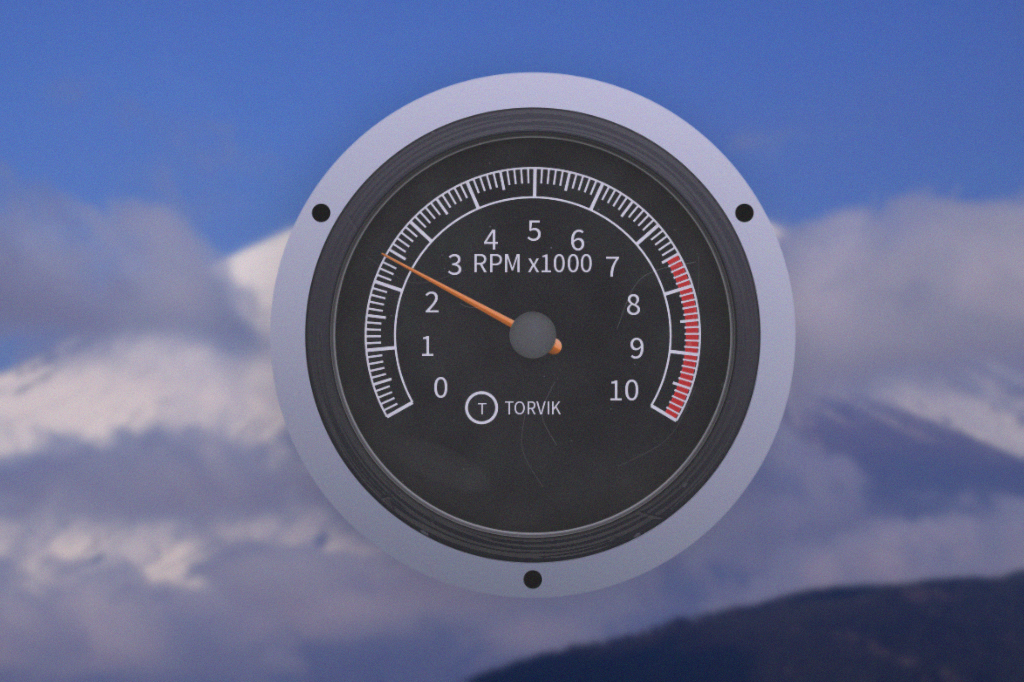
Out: {"value": 2400, "unit": "rpm"}
